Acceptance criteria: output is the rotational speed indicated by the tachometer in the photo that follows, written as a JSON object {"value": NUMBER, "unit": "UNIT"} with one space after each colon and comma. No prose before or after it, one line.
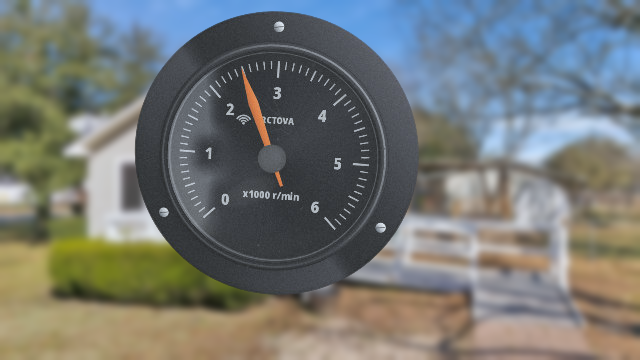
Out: {"value": 2500, "unit": "rpm"}
